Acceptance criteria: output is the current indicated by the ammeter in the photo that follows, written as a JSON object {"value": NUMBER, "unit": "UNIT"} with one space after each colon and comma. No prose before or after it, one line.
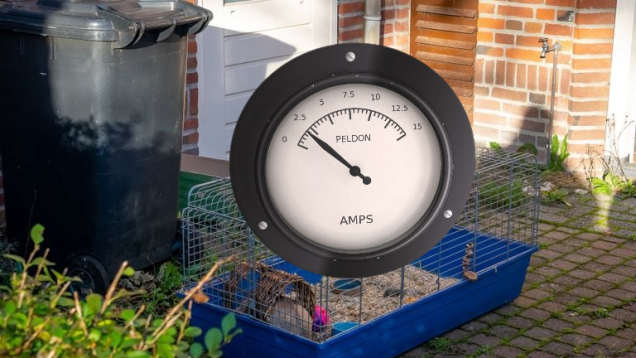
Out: {"value": 2, "unit": "A"}
